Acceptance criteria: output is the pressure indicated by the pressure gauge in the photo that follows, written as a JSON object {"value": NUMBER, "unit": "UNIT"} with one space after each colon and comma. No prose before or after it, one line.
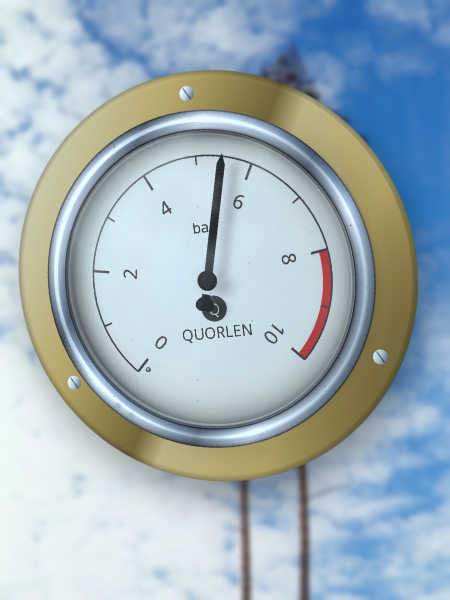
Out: {"value": 5.5, "unit": "bar"}
